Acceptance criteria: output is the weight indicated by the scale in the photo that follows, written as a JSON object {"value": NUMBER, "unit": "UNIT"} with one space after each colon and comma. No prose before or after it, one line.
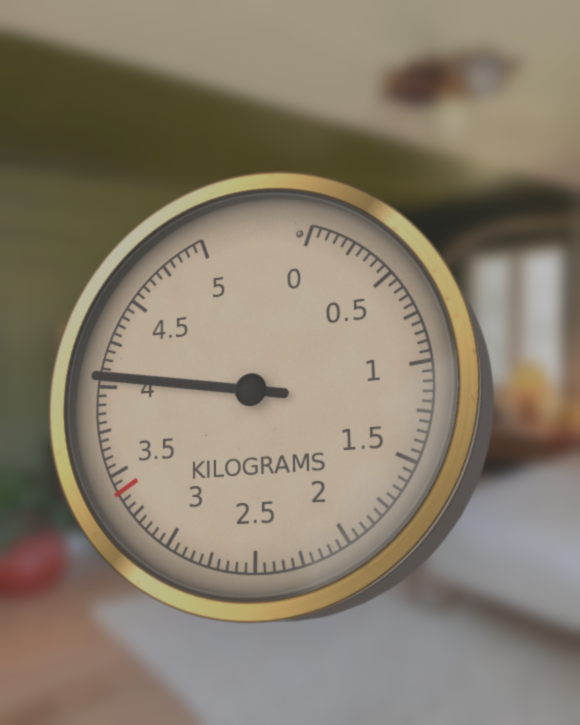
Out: {"value": 4.05, "unit": "kg"}
